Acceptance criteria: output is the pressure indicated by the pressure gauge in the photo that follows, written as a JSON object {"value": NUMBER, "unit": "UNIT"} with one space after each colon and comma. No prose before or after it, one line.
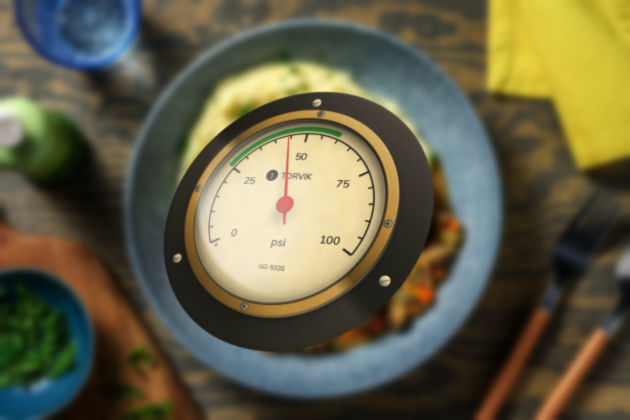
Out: {"value": 45, "unit": "psi"}
